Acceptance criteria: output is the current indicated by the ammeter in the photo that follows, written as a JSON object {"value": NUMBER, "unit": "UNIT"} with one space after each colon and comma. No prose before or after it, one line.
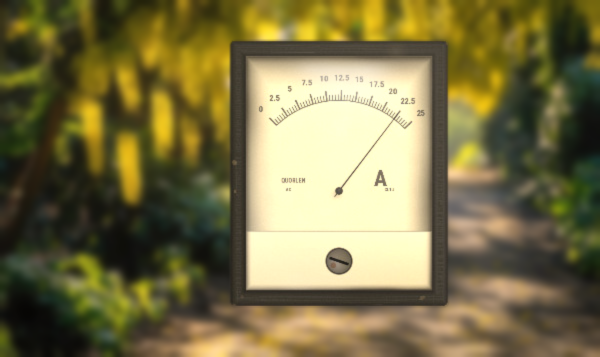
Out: {"value": 22.5, "unit": "A"}
